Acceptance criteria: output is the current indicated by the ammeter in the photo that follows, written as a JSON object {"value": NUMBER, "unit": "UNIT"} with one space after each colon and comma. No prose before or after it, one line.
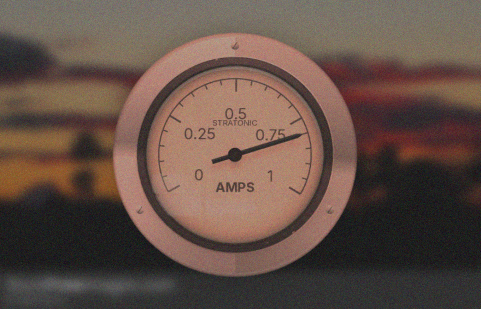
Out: {"value": 0.8, "unit": "A"}
